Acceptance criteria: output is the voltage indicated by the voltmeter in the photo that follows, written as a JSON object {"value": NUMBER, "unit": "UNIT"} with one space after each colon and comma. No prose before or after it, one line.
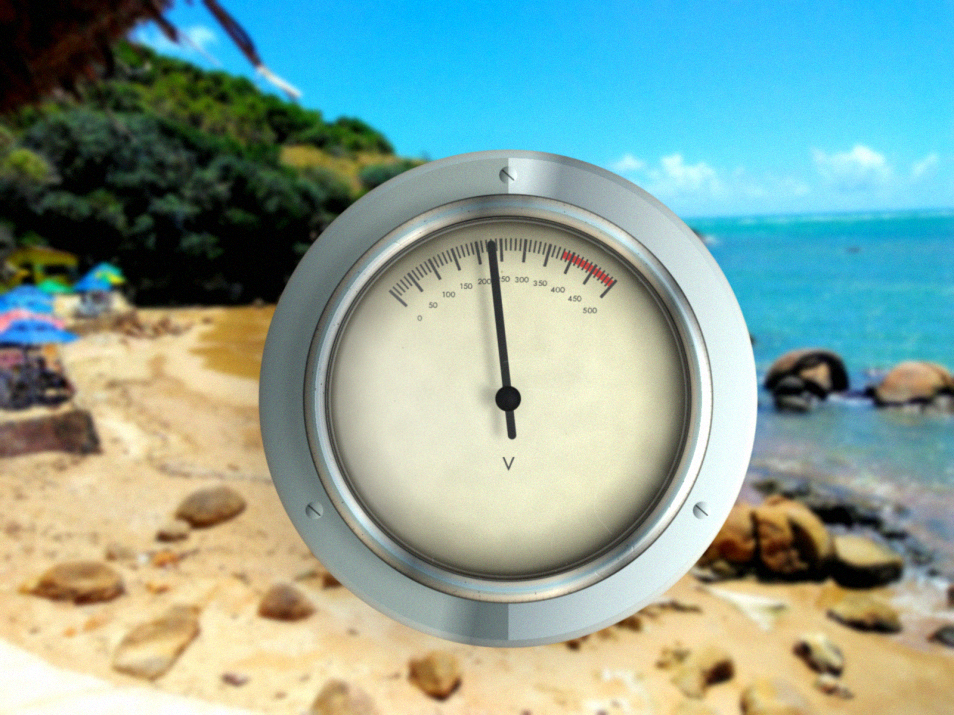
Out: {"value": 230, "unit": "V"}
